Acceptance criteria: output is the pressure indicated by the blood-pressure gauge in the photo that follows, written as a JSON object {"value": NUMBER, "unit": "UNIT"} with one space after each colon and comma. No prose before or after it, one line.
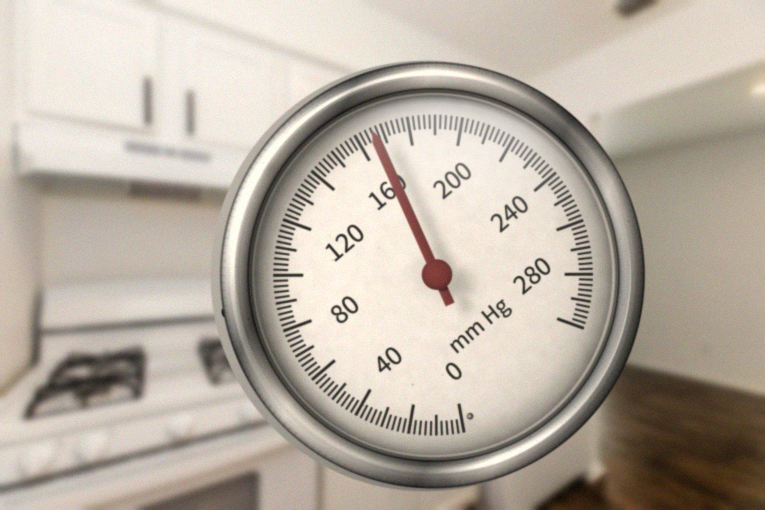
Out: {"value": 166, "unit": "mmHg"}
